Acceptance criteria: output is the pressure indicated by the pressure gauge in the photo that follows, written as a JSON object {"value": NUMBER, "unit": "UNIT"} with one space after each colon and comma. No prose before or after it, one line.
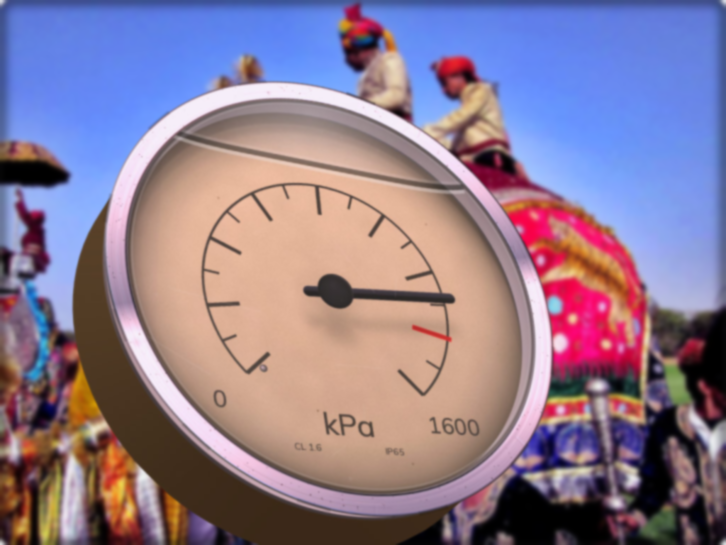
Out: {"value": 1300, "unit": "kPa"}
